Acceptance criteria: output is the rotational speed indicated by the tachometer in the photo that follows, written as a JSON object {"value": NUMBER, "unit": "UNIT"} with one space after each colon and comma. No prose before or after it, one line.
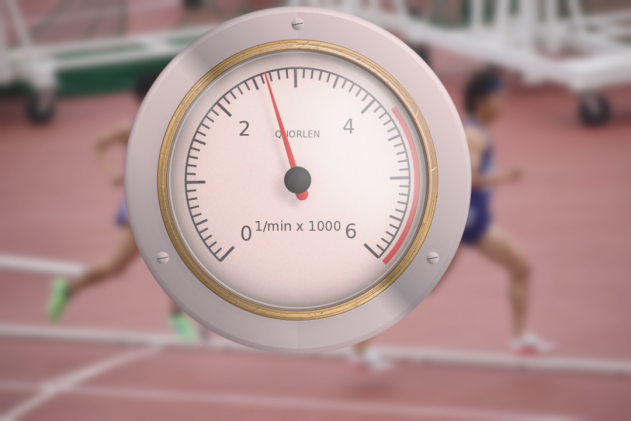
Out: {"value": 2650, "unit": "rpm"}
